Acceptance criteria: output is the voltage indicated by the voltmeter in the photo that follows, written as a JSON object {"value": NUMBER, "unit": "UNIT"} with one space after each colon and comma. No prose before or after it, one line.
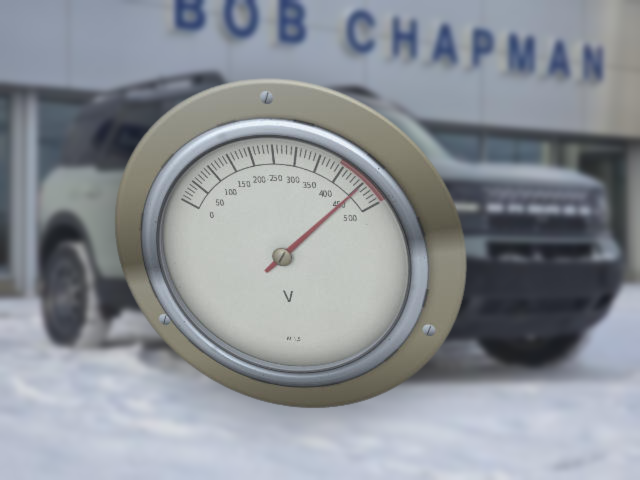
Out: {"value": 450, "unit": "V"}
